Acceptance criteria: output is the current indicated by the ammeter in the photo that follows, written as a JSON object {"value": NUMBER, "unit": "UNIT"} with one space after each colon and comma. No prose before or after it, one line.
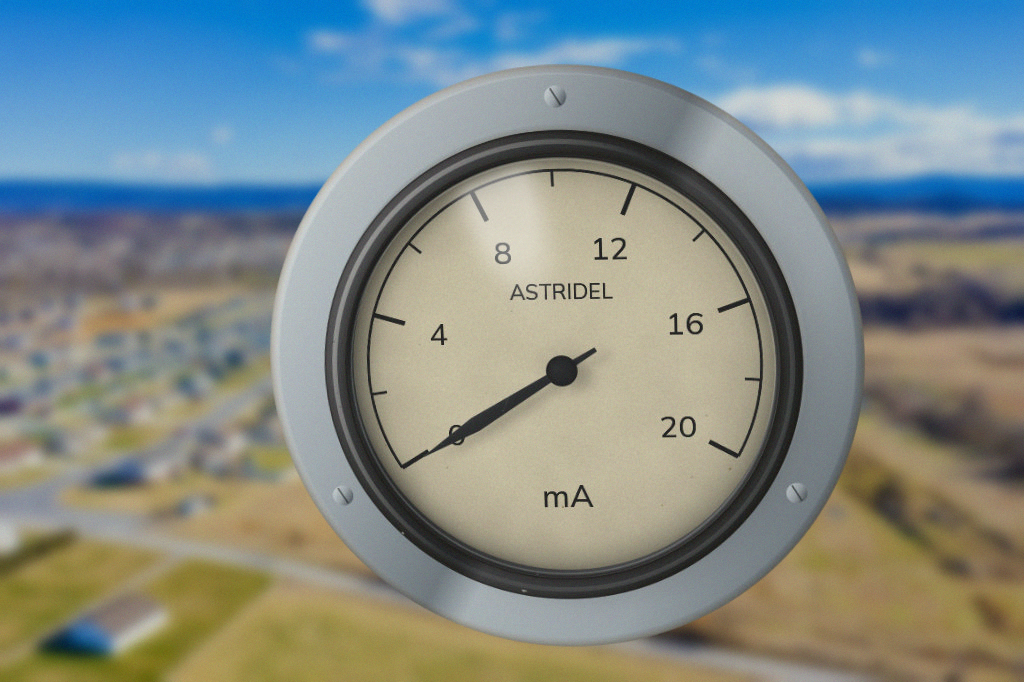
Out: {"value": 0, "unit": "mA"}
